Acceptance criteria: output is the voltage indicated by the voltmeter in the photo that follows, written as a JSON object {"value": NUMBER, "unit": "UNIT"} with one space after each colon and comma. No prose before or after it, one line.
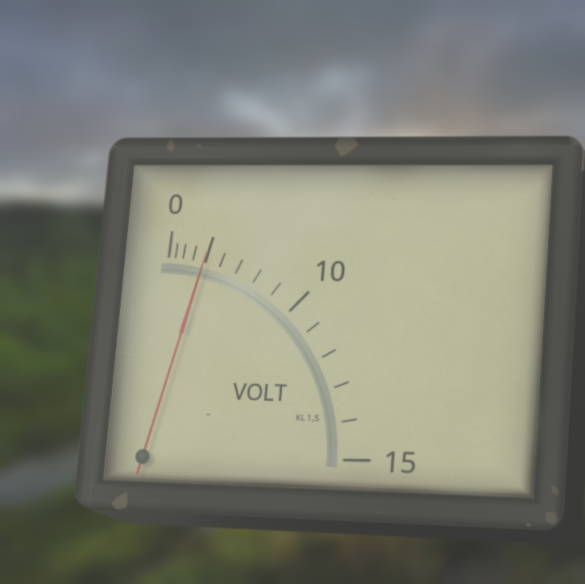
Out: {"value": 5, "unit": "V"}
